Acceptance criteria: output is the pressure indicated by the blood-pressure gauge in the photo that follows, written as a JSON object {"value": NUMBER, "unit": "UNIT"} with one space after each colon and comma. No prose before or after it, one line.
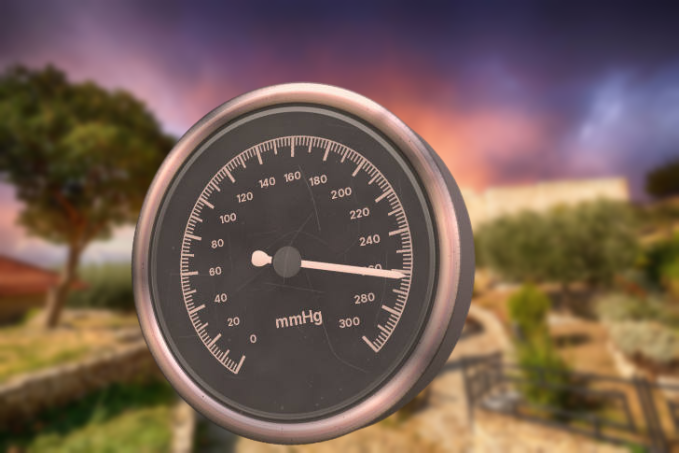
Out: {"value": 262, "unit": "mmHg"}
